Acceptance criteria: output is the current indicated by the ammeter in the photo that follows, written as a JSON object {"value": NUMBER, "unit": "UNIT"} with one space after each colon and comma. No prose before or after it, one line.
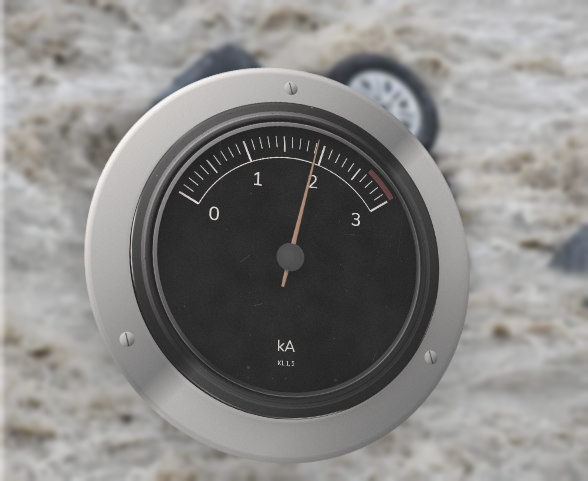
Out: {"value": 1.9, "unit": "kA"}
